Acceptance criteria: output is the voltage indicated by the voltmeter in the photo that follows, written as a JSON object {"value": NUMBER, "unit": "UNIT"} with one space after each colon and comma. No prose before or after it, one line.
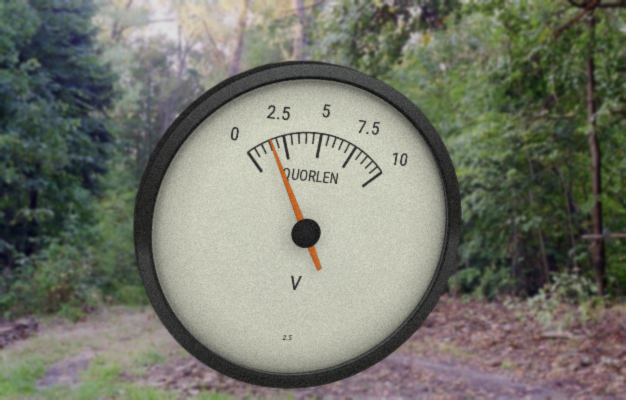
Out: {"value": 1.5, "unit": "V"}
